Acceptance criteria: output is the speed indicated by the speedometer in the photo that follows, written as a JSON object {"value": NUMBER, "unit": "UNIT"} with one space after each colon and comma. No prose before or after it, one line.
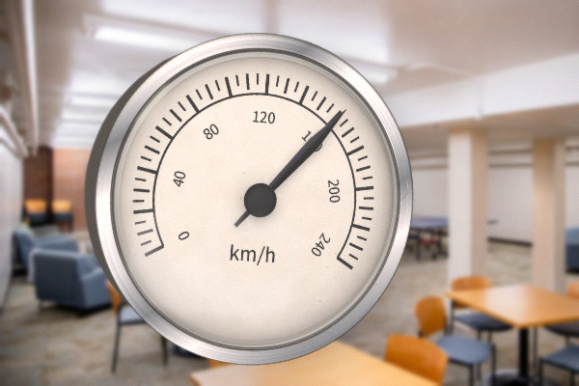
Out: {"value": 160, "unit": "km/h"}
